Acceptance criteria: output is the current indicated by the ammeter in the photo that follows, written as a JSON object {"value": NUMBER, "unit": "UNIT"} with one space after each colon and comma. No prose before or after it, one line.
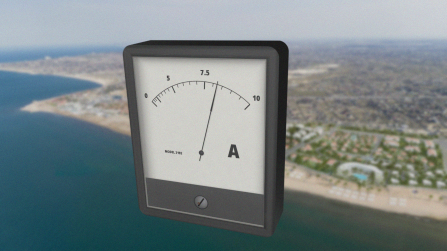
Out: {"value": 8.25, "unit": "A"}
